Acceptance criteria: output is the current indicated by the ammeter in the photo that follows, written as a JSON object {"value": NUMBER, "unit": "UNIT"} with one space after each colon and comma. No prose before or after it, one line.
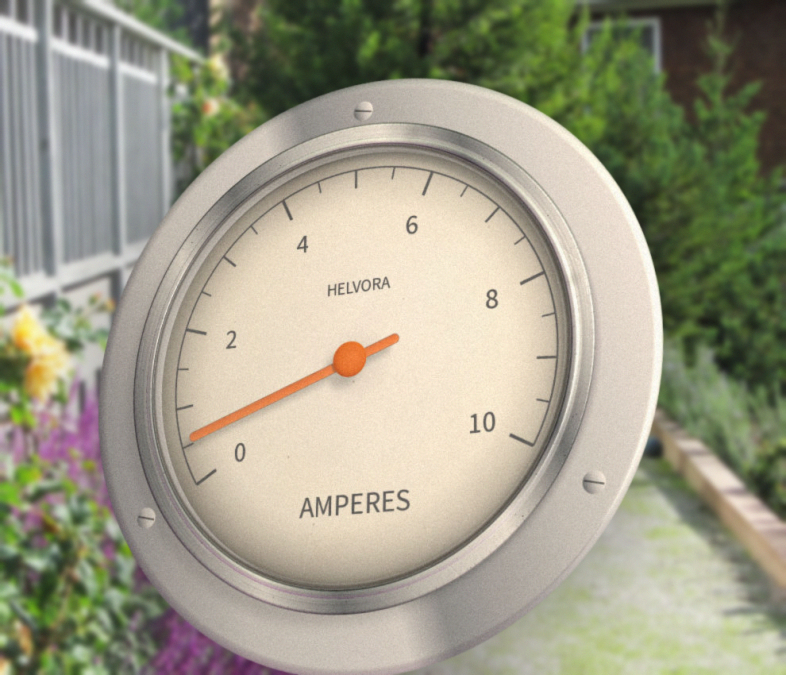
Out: {"value": 0.5, "unit": "A"}
